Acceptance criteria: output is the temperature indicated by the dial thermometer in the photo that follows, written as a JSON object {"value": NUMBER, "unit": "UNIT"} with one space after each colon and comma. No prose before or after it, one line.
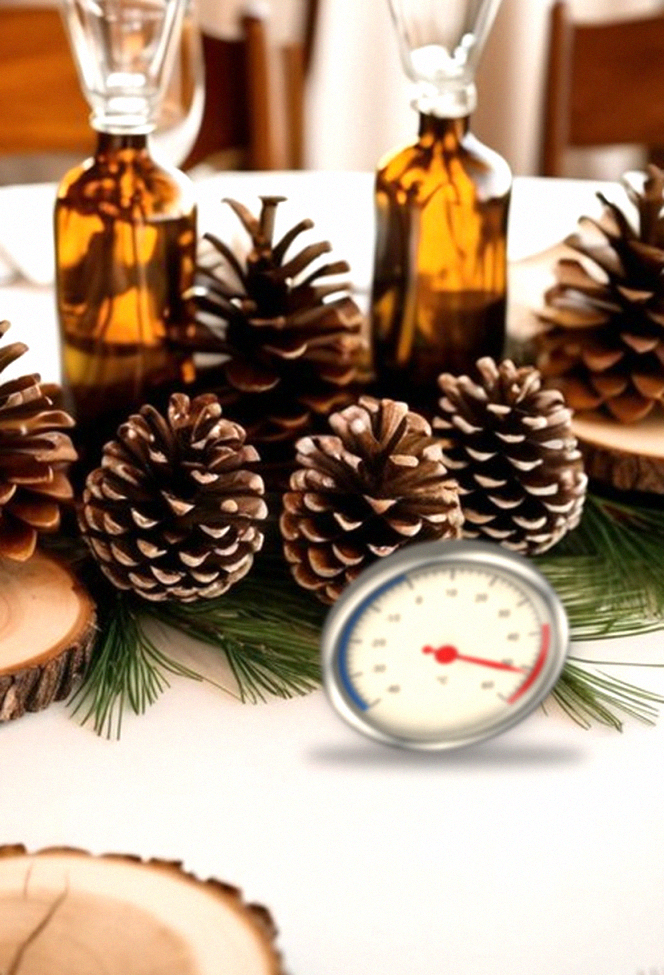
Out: {"value": 50, "unit": "°C"}
